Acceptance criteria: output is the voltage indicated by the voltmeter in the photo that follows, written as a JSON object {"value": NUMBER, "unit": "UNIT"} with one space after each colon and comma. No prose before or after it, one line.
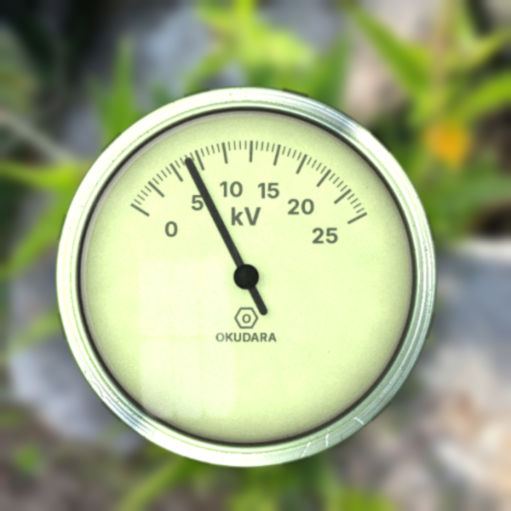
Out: {"value": 6.5, "unit": "kV"}
